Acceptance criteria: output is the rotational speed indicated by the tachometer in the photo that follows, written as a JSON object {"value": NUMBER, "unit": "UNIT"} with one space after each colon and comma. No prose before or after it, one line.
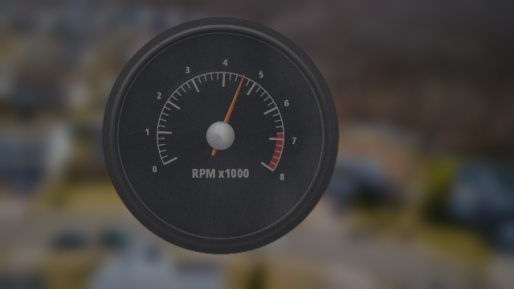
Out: {"value": 4600, "unit": "rpm"}
